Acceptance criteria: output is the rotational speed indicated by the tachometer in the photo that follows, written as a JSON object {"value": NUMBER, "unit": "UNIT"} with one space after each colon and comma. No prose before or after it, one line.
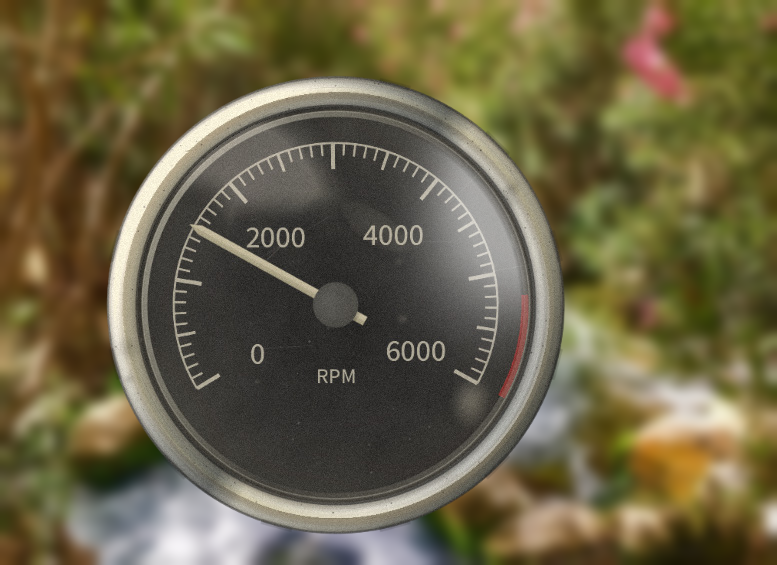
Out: {"value": 1500, "unit": "rpm"}
